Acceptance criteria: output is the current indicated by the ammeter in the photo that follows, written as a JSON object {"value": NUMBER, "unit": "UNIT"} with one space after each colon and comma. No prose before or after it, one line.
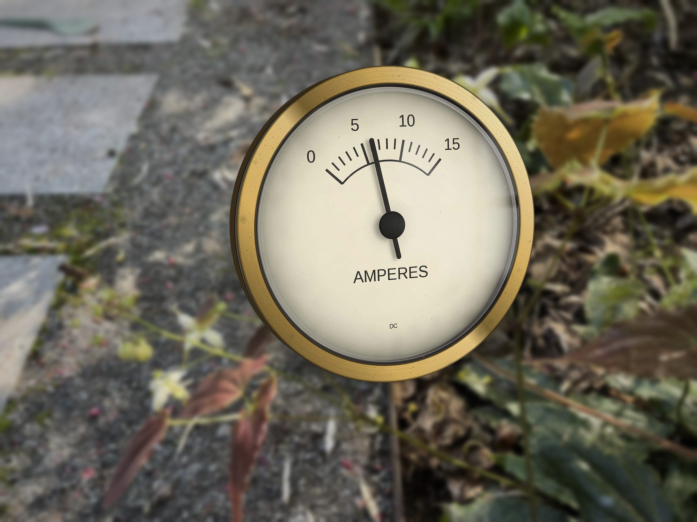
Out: {"value": 6, "unit": "A"}
